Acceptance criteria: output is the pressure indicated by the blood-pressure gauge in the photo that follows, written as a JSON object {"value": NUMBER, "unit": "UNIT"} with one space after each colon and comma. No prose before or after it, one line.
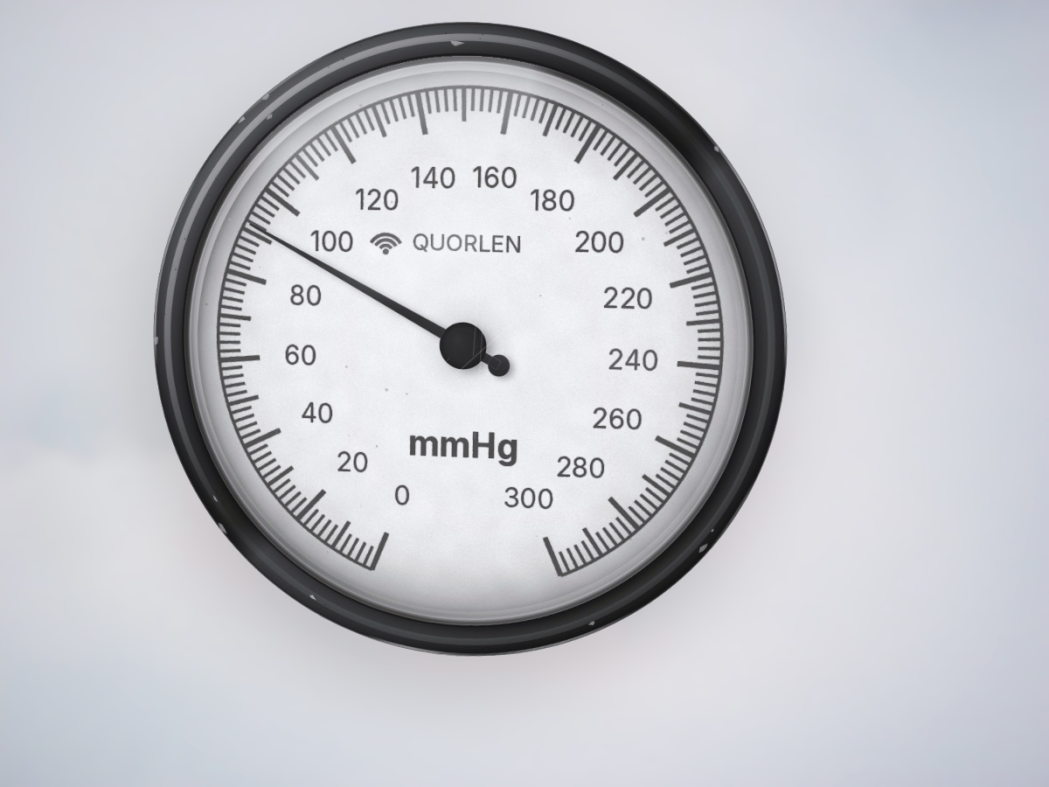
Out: {"value": 92, "unit": "mmHg"}
